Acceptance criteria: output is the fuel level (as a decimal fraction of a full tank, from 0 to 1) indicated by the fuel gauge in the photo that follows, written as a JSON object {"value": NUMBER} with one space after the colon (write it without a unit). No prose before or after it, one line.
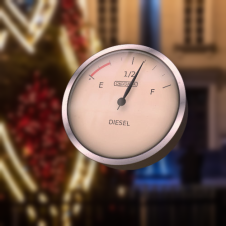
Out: {"value": 0.625}
